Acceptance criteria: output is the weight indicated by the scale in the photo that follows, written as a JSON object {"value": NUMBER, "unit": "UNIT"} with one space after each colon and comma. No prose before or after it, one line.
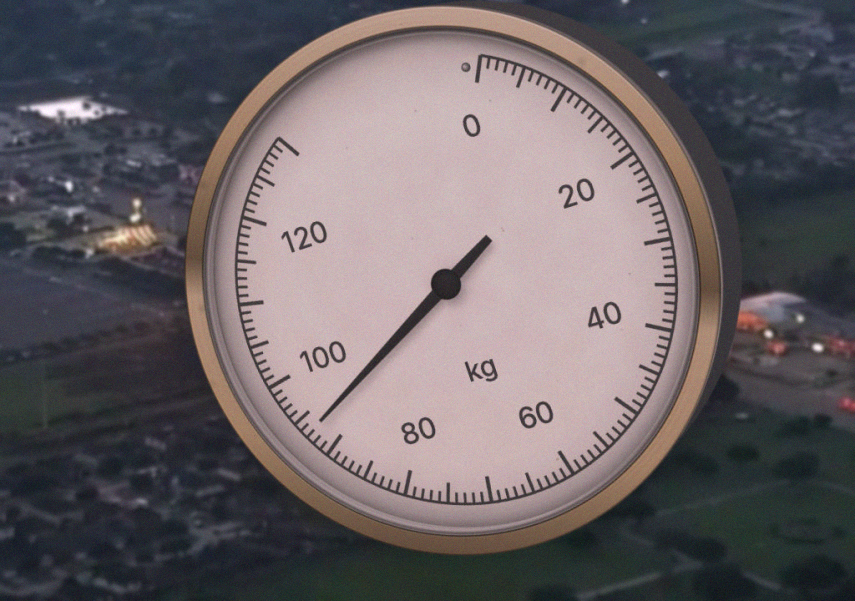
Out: {"value": 93, "unit": "kg"}
